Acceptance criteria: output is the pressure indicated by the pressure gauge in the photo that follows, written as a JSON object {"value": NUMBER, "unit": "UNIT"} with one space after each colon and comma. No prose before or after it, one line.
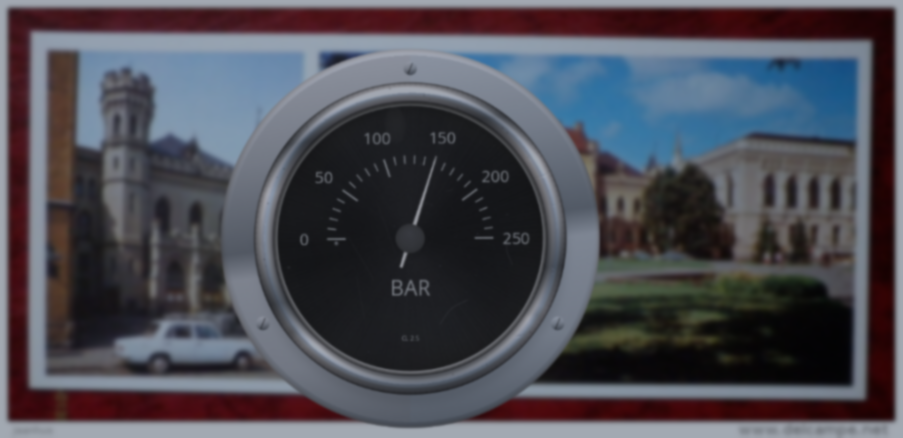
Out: {"value": 150, "unit": "bar"}
